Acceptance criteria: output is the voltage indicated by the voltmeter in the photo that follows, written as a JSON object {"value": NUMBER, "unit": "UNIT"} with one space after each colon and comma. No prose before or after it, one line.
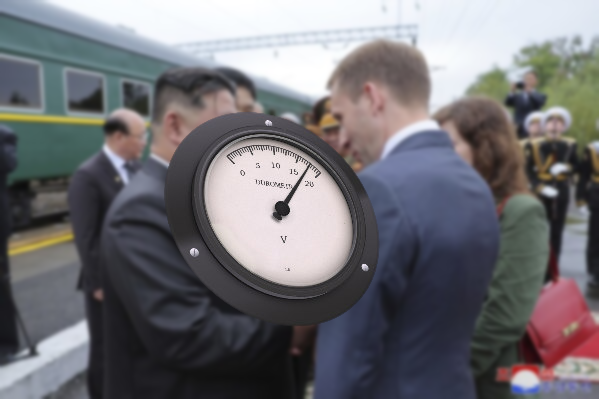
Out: {"value": 17.5, "unit": "V"}
